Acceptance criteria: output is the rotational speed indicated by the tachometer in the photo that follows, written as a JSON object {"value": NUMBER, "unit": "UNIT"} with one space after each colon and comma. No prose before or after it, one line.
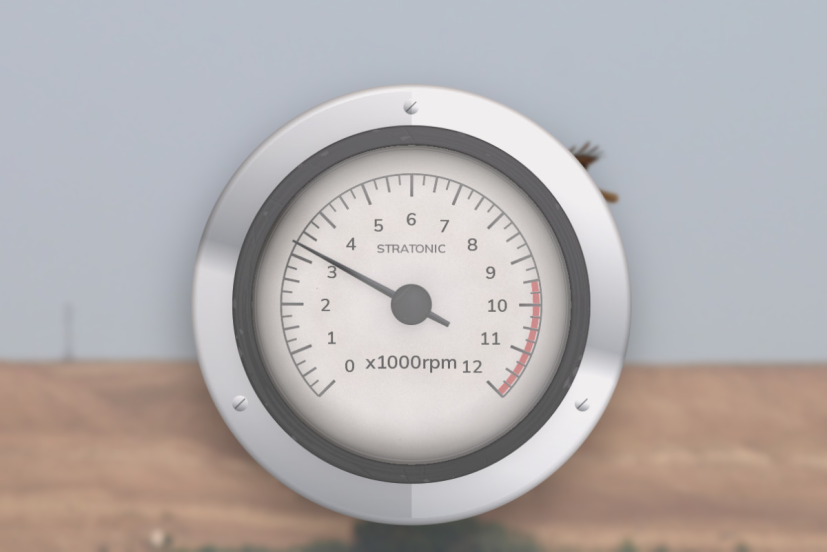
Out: {"value": 3250, "unit": "rpm"}
